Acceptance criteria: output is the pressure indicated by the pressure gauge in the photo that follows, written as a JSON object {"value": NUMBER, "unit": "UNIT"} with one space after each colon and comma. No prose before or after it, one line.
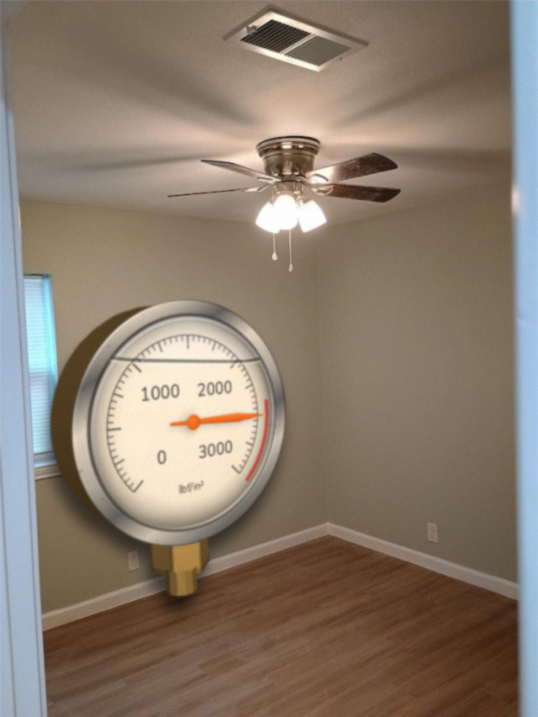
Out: {"value": 2500, "unit": "psi"}
